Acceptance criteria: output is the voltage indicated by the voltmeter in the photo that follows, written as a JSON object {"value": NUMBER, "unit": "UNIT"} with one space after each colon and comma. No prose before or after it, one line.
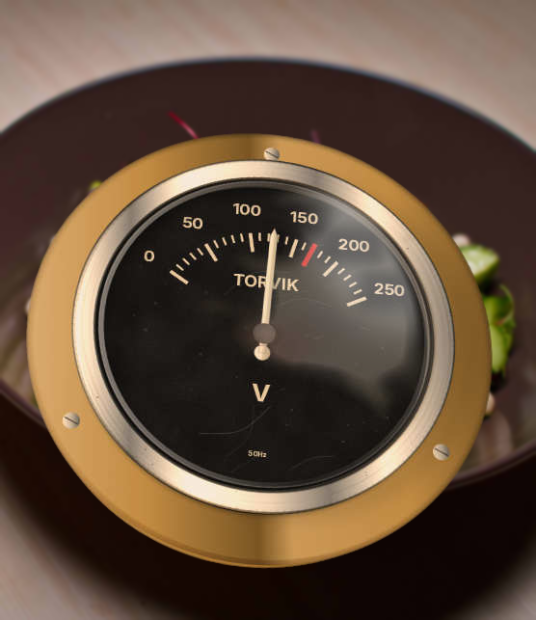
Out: {"value": 125, "unit": "V"}
